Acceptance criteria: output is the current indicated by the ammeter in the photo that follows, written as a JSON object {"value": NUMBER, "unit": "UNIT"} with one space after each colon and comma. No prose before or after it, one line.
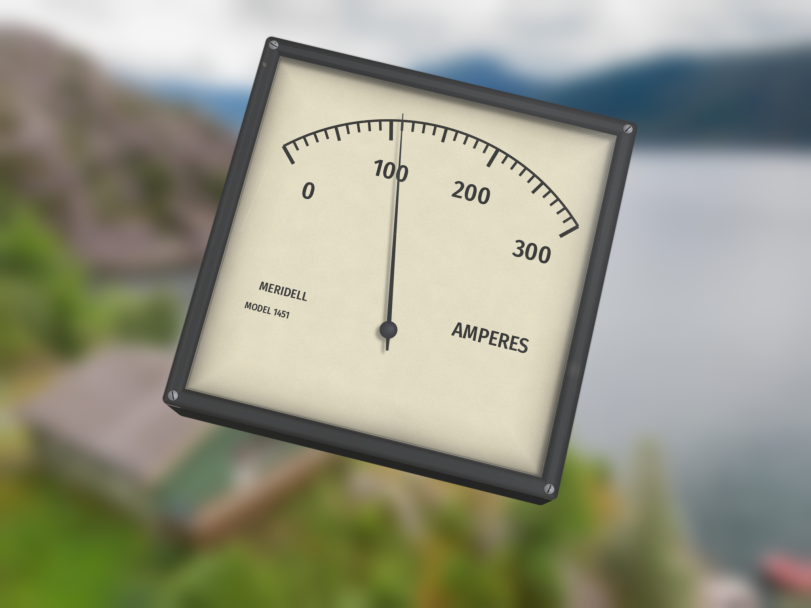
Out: {"value": 110, "unit": "A"}
